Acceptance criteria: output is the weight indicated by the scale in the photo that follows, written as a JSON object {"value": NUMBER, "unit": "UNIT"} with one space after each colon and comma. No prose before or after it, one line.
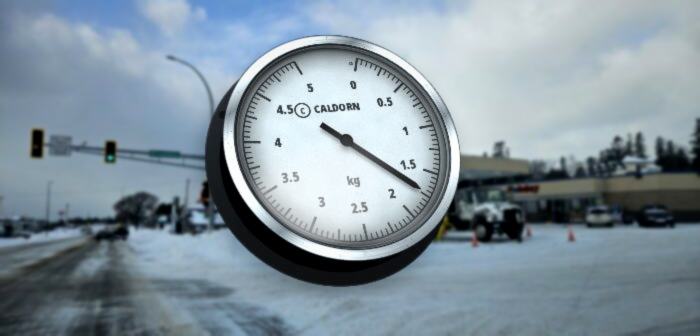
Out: {"value": 1.75, "unit": "kg"}
